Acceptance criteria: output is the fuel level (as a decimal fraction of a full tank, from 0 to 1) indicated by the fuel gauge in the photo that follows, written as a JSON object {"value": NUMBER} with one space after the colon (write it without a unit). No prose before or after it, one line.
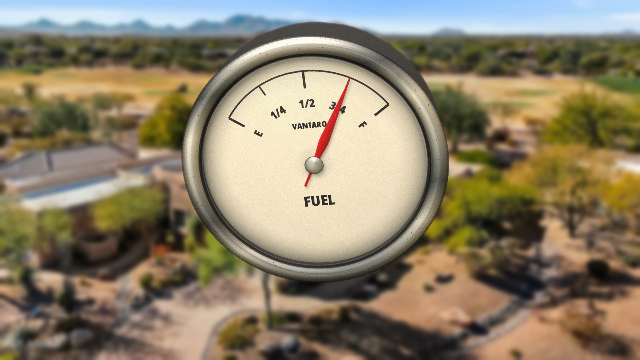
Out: {"value": 0.75}
